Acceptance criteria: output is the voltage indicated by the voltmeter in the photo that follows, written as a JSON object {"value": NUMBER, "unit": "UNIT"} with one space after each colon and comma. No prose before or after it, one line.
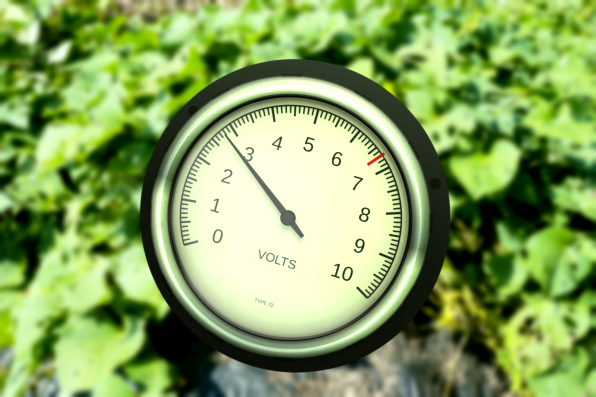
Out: {"value": 2.8, "unit": "V"}
